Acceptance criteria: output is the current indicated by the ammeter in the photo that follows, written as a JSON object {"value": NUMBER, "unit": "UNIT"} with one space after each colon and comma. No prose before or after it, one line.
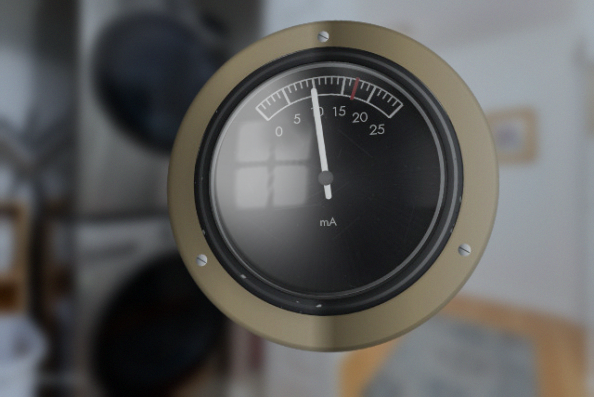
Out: {"value": 10, "unit": "mA"}
